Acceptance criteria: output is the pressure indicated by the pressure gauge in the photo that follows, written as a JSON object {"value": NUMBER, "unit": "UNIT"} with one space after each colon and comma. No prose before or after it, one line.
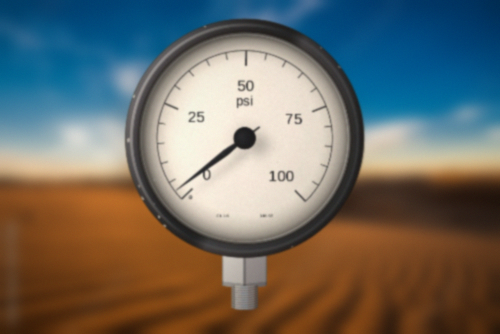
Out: {"value": 2.5, "unit": "psi"}
